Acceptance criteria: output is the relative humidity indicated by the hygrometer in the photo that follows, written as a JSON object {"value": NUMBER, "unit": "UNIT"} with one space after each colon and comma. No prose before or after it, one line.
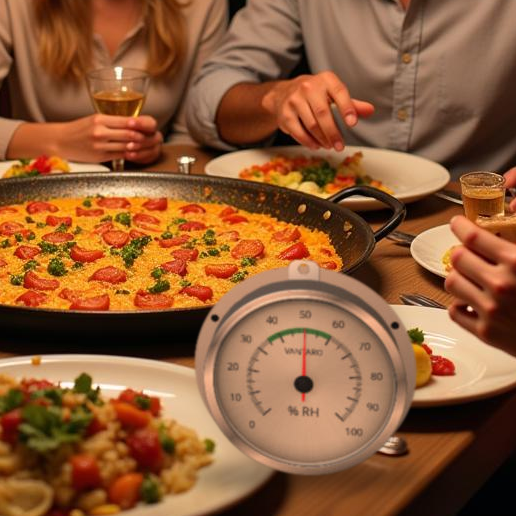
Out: {"value": 50, "unit": "%"}
